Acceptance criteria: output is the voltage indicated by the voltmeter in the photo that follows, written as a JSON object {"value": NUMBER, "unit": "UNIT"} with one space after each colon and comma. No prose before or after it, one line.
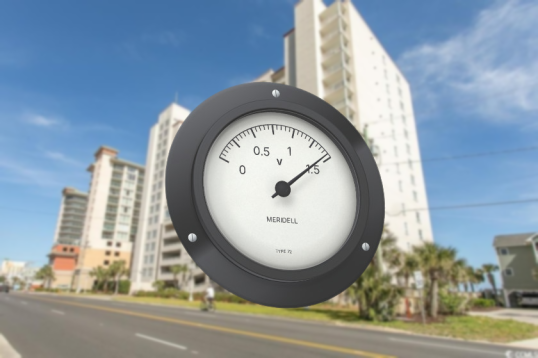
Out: {"value": 1.45, "unit": "V"}
